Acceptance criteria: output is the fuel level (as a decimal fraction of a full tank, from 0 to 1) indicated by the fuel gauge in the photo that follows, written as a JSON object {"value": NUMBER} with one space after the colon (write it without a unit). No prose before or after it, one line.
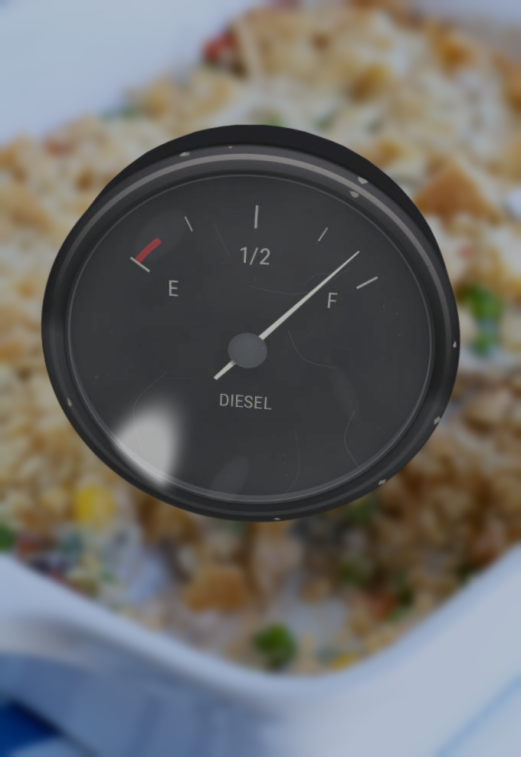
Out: {"value": 0.875}
